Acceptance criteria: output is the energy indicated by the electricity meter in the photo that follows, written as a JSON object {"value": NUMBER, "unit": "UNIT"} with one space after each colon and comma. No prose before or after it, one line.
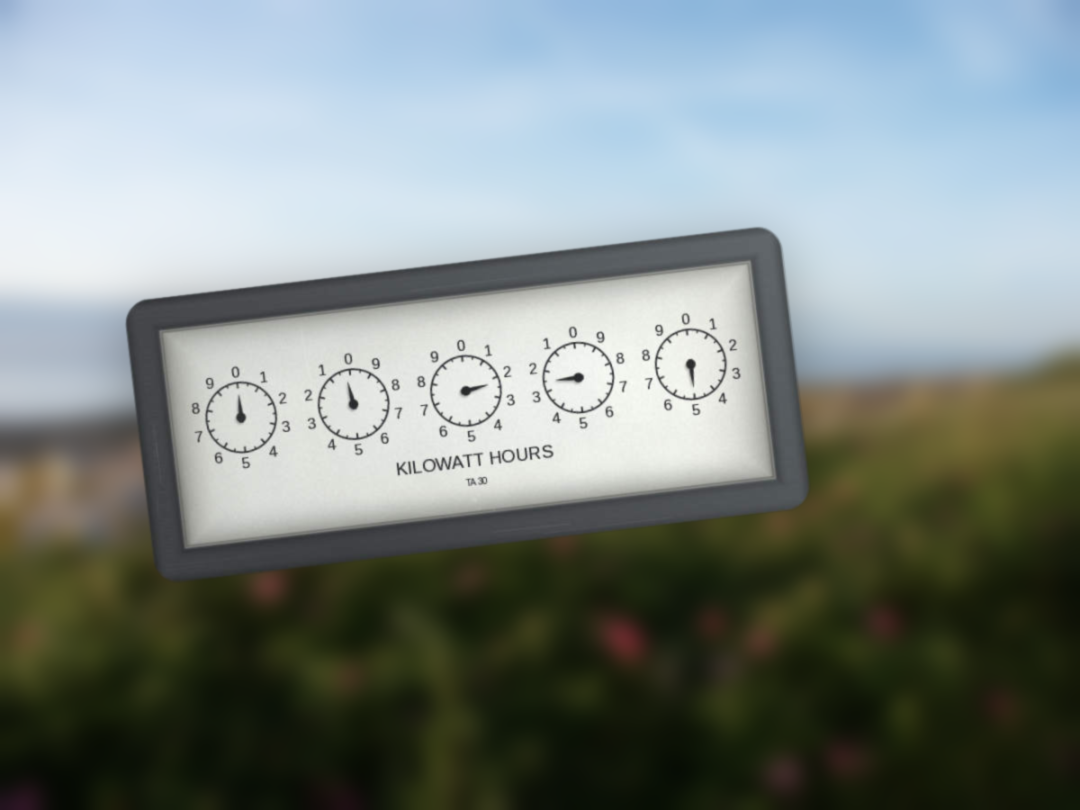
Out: {"value": 225, "unit": "kWh"}
